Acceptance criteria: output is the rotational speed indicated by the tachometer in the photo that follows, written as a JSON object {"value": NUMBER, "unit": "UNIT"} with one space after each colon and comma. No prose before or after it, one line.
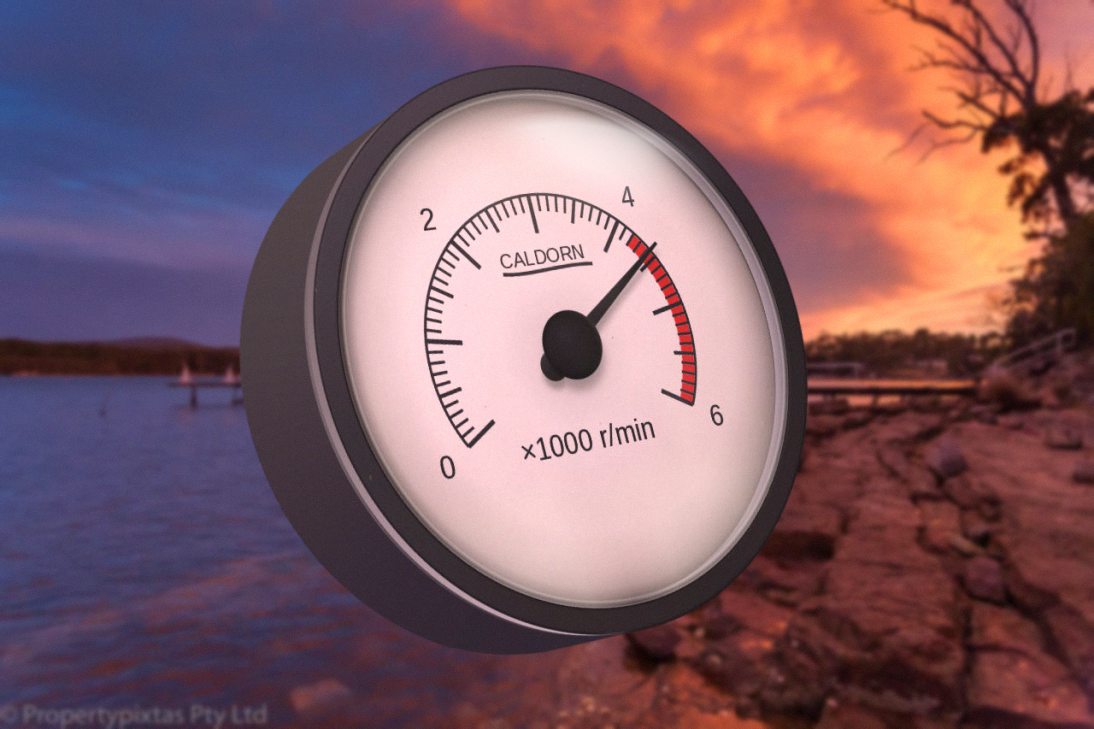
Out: {"value": 4400, "unit": "rpm"}
